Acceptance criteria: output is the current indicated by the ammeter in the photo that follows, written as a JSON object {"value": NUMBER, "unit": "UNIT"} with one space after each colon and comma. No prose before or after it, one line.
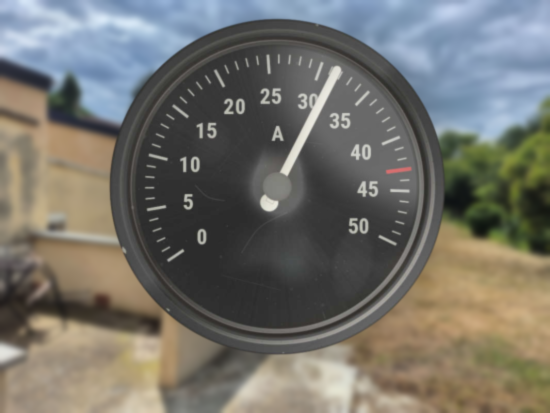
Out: {"value": 31.5, "unit": "A"}
